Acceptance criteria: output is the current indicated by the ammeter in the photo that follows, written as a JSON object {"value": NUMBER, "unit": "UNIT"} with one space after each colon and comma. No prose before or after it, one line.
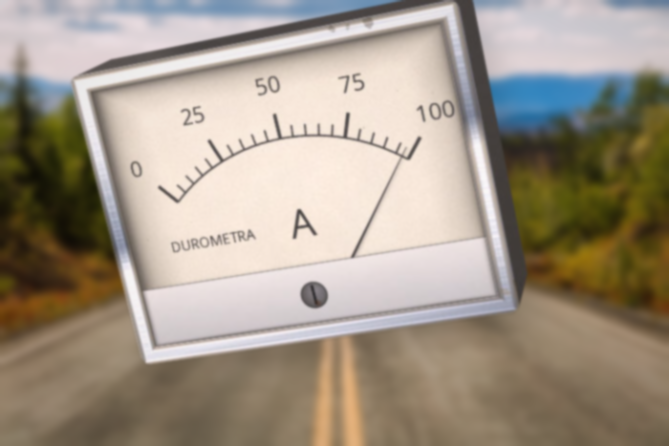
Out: {"value": 97.5, "unit": "A"}
